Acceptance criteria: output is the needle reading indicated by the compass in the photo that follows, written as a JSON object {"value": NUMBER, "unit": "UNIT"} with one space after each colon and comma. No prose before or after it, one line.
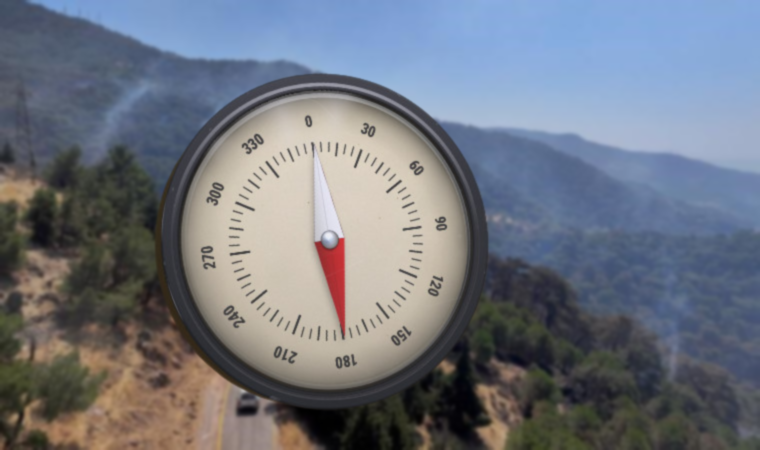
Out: {"value": 180, "unit": "°"}
